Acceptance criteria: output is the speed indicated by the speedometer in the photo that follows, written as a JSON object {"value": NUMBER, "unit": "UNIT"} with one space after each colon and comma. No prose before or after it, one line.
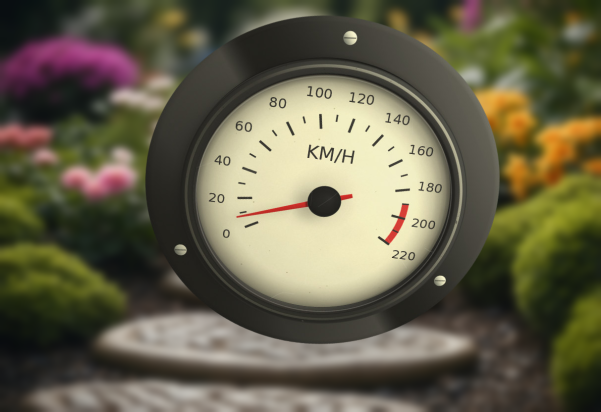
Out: {"value": 10, "unit": "km/h"}
